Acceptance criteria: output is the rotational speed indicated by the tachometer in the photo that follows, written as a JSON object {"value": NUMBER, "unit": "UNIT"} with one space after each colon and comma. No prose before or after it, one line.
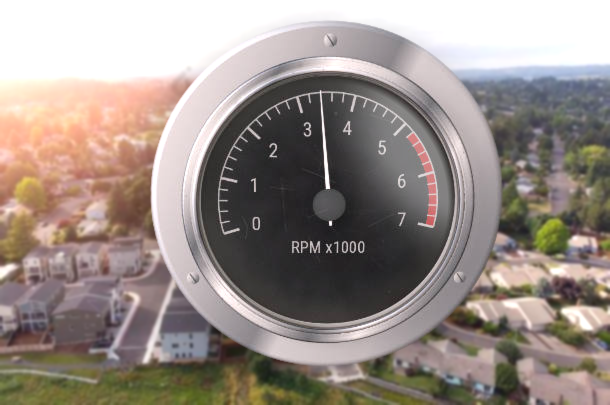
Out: {"value": 3400, "unit": "rpm"}
